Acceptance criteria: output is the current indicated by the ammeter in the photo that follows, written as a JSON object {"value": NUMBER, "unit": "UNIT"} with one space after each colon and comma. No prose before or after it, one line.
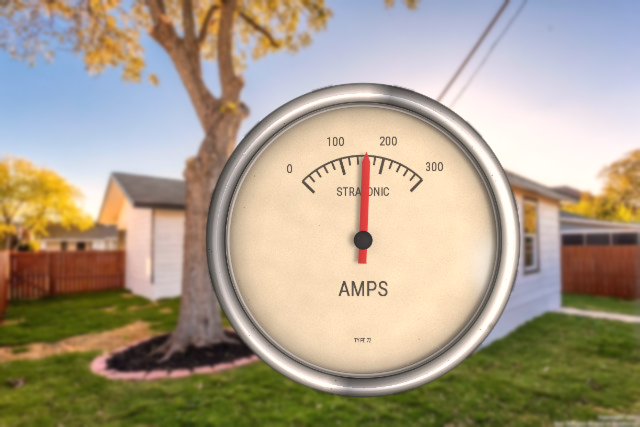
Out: {"value": 160, "unit": "A"}
